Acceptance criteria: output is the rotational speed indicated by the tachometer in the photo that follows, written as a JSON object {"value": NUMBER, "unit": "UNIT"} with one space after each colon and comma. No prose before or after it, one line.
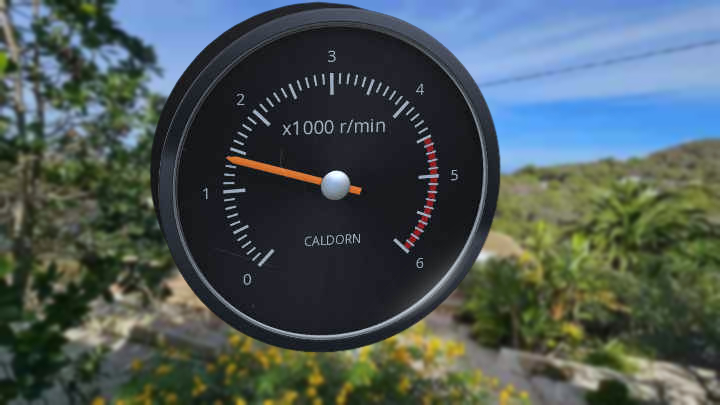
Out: {"value": 1400, "unit": "rpm"}
